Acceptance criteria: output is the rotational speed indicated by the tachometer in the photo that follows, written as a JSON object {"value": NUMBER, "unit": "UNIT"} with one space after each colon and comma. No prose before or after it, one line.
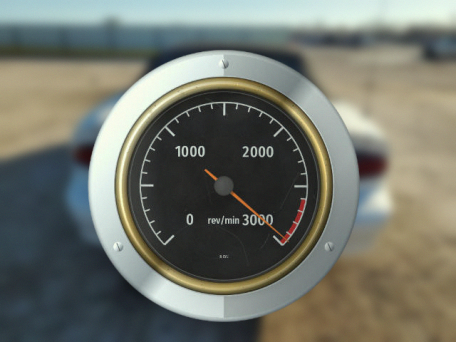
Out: {"value": 2950, "unit": "rpm"}
